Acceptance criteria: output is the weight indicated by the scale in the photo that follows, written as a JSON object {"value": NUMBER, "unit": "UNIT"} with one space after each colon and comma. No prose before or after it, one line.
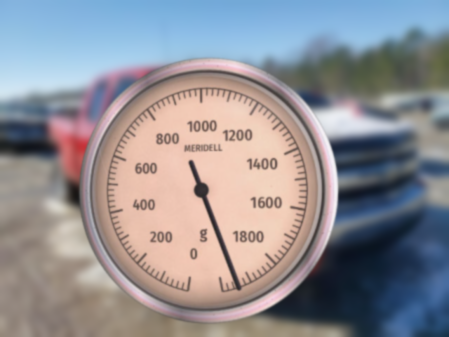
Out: {"value": 1940, "unit": "g"}
